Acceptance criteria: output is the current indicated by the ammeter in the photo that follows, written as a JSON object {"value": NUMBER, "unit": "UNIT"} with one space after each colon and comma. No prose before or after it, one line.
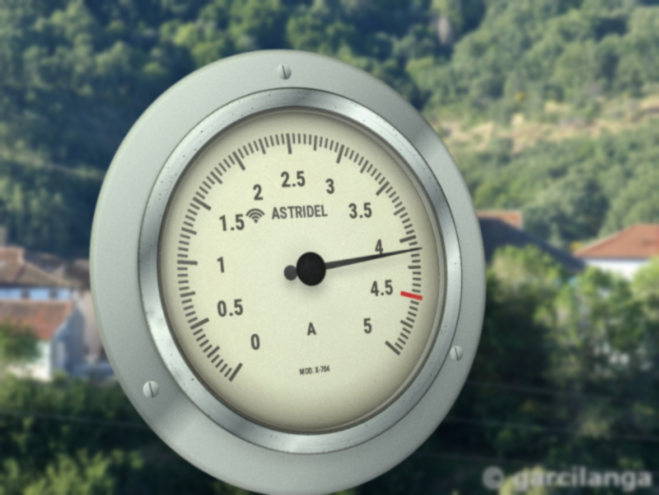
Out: {"value": 4.1, "unit": "A"}
